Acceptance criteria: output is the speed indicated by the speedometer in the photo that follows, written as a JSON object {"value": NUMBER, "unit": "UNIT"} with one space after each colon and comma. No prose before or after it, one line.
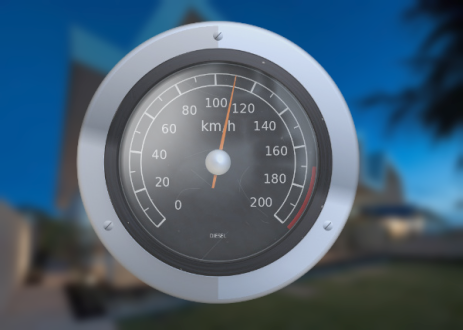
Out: {"value": 110, "unit": "km/h"}
